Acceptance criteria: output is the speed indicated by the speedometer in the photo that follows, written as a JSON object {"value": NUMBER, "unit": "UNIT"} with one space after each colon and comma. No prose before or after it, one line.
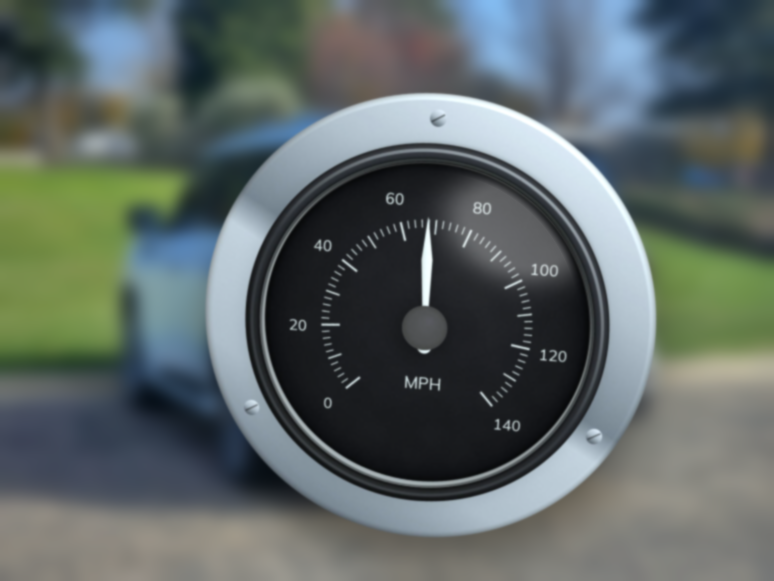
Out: {"value": 68, "unit": "mph"}
